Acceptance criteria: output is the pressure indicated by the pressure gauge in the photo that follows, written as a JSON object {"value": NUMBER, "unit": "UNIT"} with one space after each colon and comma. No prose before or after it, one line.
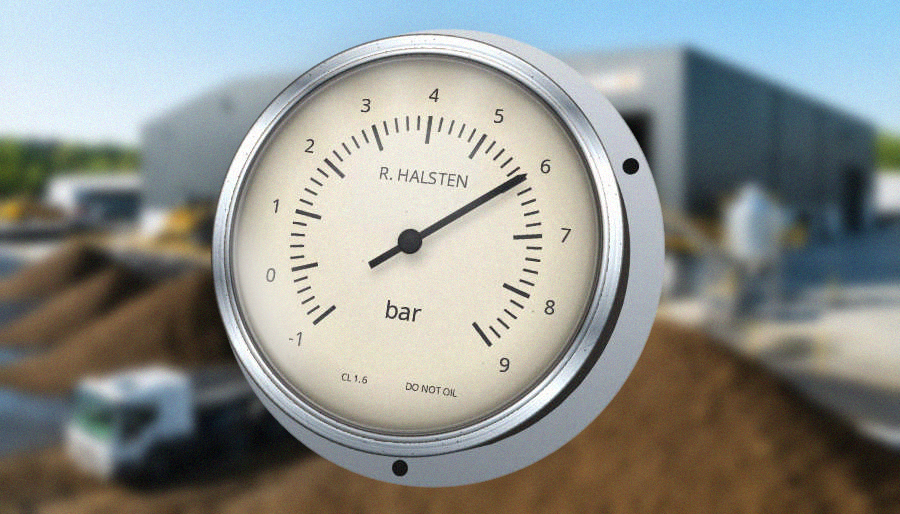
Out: {"value": 6, "unit": "bar"}
